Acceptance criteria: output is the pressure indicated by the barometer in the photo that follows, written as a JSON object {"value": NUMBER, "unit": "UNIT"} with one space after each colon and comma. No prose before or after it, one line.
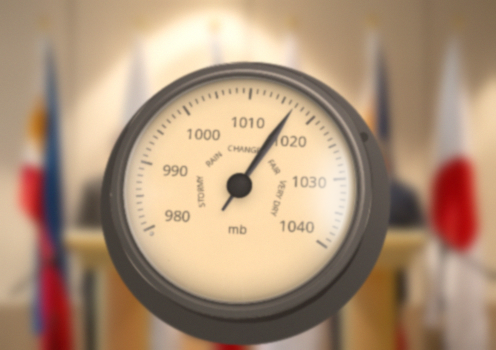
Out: {"value": 1017, "unit": "mbar"}
